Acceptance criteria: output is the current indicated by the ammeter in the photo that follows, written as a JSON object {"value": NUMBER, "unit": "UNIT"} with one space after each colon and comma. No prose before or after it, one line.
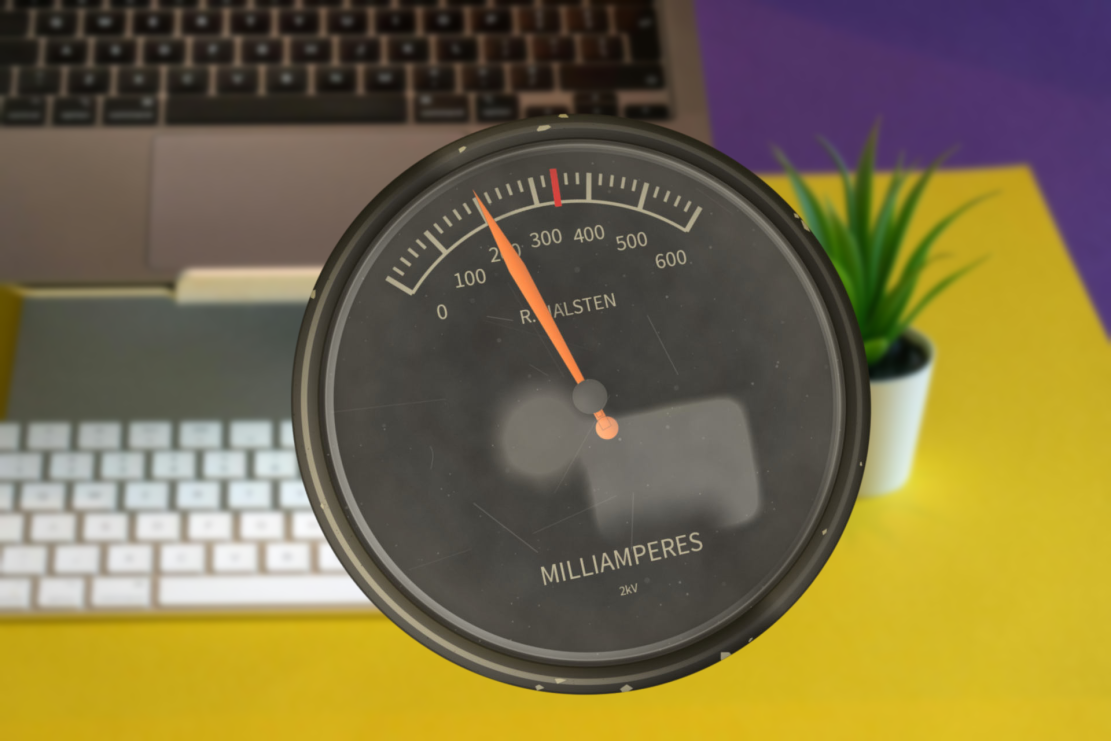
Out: {"value": 200, "unit": "mA"}
